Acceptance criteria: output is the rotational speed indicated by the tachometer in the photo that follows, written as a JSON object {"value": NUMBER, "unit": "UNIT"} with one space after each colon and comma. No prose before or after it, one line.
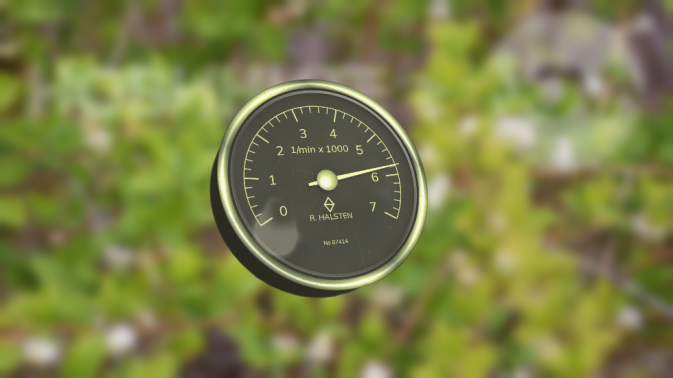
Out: {"value": 5800, "unit": "rpm"}
